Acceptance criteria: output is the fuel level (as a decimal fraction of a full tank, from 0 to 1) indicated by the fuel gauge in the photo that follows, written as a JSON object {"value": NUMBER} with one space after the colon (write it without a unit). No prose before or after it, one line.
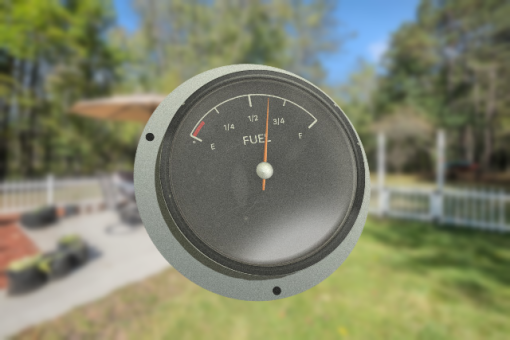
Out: {"value": 0.625}
